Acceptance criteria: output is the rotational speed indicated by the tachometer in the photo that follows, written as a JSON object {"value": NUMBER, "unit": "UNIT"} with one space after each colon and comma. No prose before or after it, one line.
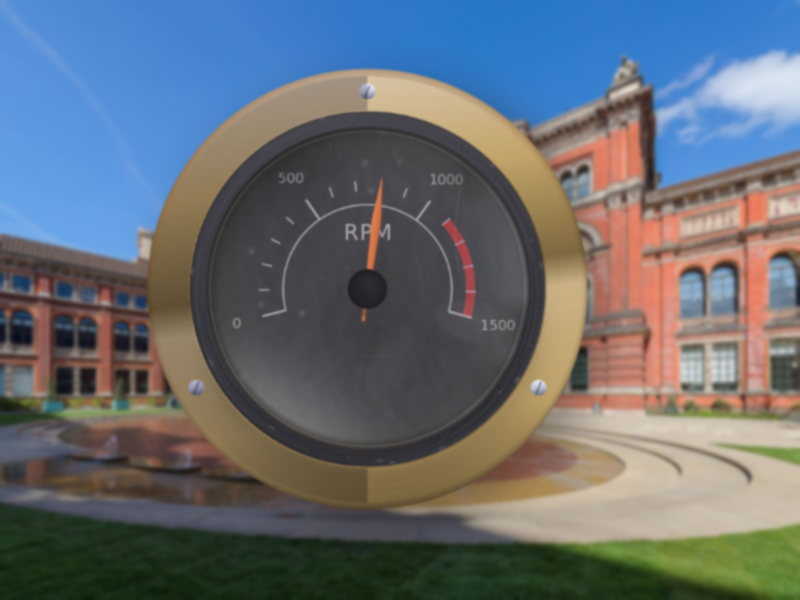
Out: {"value": 800, "unit": "rpm"}
